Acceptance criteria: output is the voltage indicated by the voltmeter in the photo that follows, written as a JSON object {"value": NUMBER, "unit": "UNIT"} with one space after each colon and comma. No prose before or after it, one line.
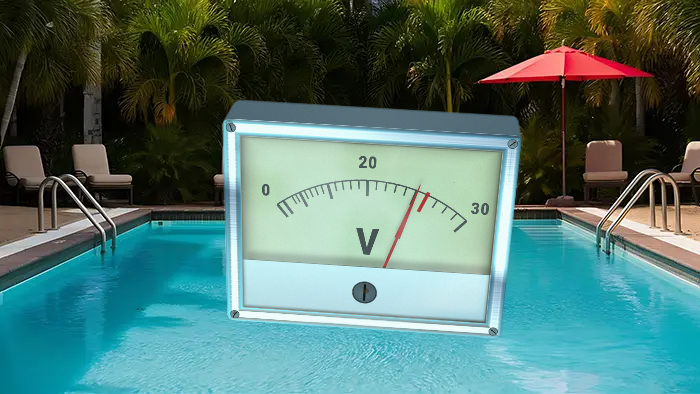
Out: {"value": 25, "unit": "V"}
